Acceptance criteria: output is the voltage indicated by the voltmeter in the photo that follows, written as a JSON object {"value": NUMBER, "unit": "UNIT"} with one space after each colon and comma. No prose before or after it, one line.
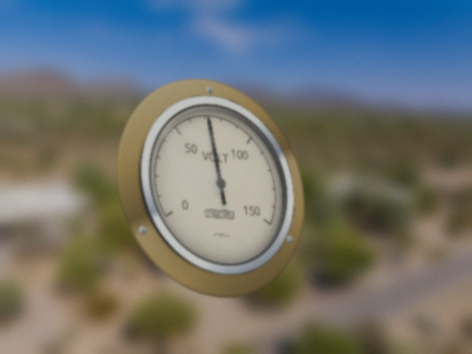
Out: {"value": 70, "unit": "V"}
